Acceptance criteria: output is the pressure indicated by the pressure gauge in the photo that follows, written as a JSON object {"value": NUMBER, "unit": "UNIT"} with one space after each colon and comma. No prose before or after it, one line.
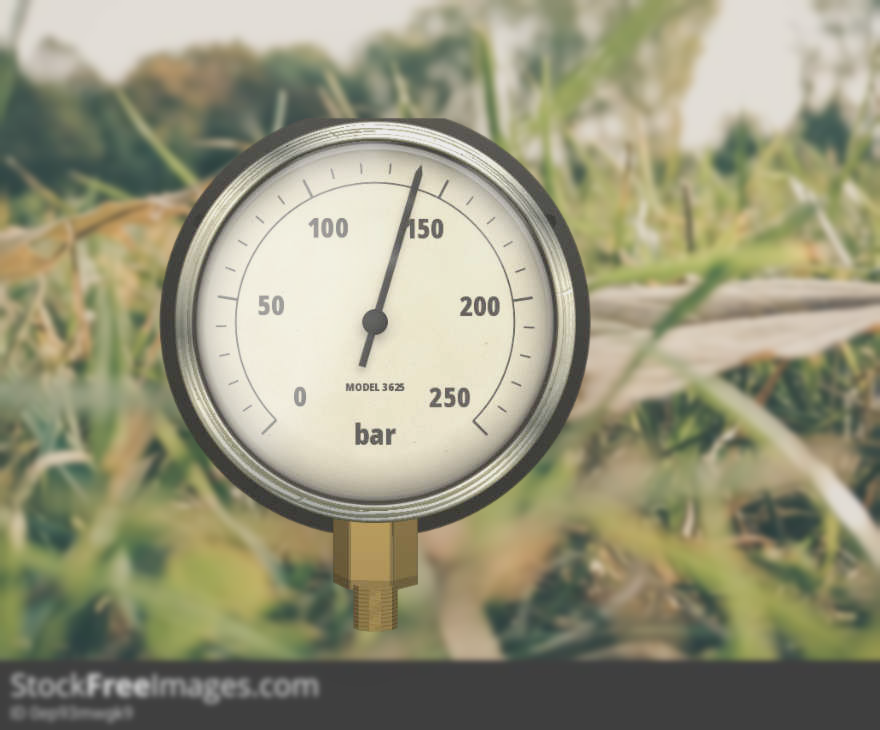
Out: {"value": 140, "unit": "bar"}
